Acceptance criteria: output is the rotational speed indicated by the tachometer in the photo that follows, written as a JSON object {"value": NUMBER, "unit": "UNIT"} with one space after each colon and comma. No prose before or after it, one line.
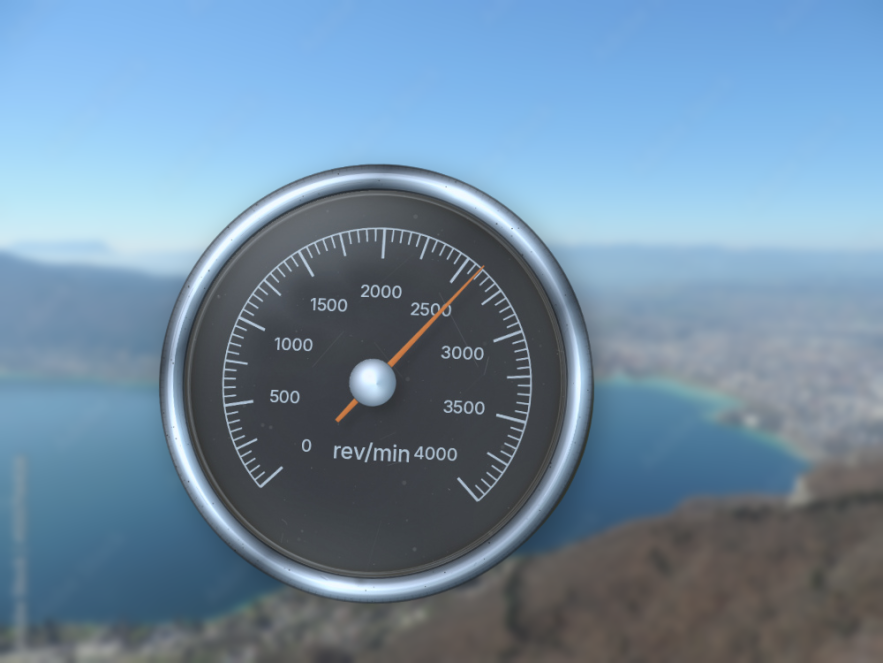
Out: {"value": 2600, "unit": "rpm"}
